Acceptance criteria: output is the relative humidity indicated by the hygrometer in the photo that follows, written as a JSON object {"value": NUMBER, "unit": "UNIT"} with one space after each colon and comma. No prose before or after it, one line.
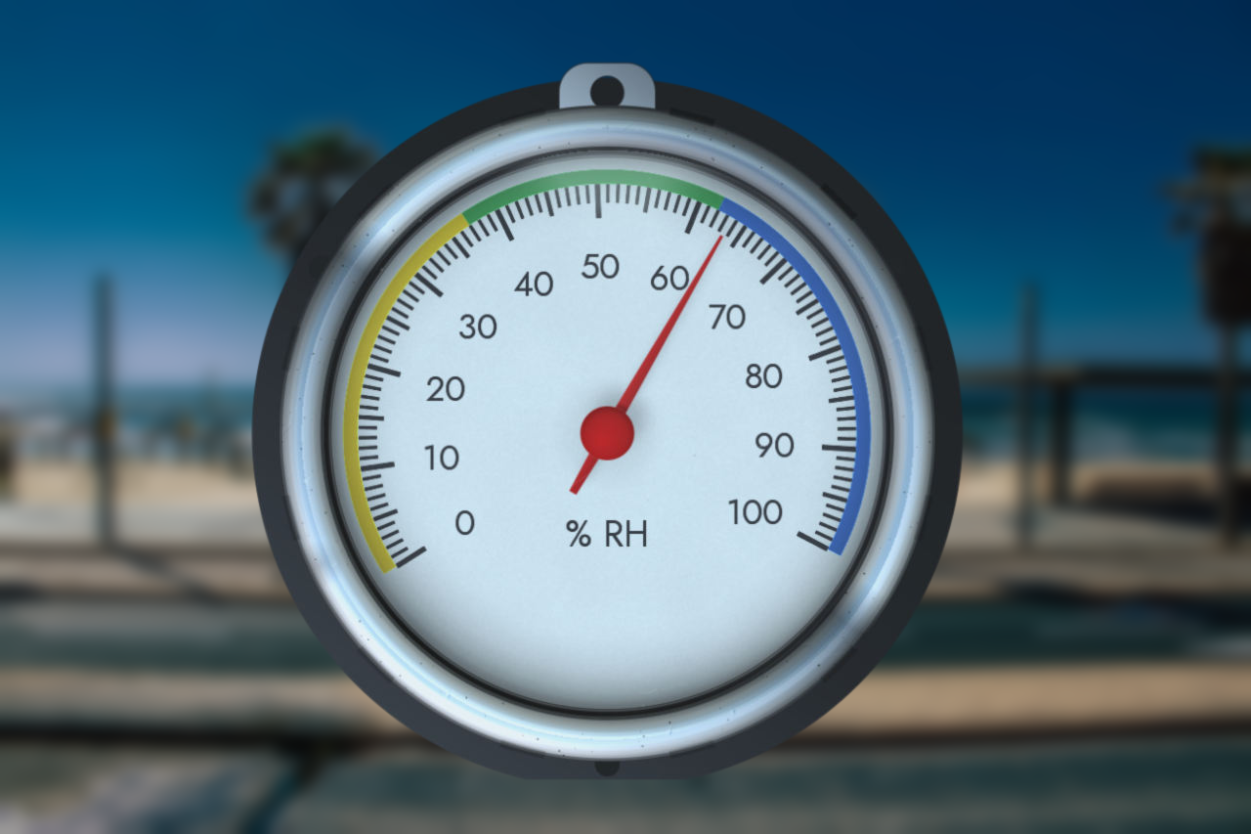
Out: {"value": 63.5, "unit": "%"}
